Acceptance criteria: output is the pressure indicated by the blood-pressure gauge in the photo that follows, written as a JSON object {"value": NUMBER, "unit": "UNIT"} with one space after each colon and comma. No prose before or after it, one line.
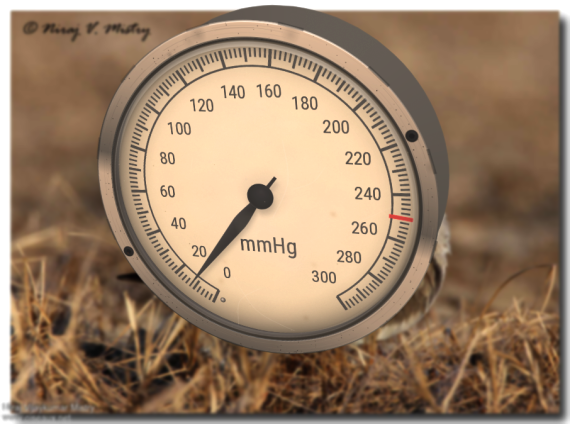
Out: {"value": 12, "unit": "mmHg"}
